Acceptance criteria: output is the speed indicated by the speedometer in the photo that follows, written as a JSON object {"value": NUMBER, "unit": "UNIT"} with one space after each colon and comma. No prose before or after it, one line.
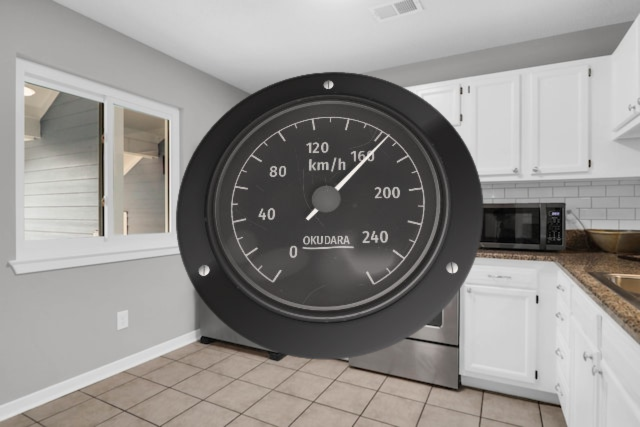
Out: {"value": 165, "unit": "km/h"}
